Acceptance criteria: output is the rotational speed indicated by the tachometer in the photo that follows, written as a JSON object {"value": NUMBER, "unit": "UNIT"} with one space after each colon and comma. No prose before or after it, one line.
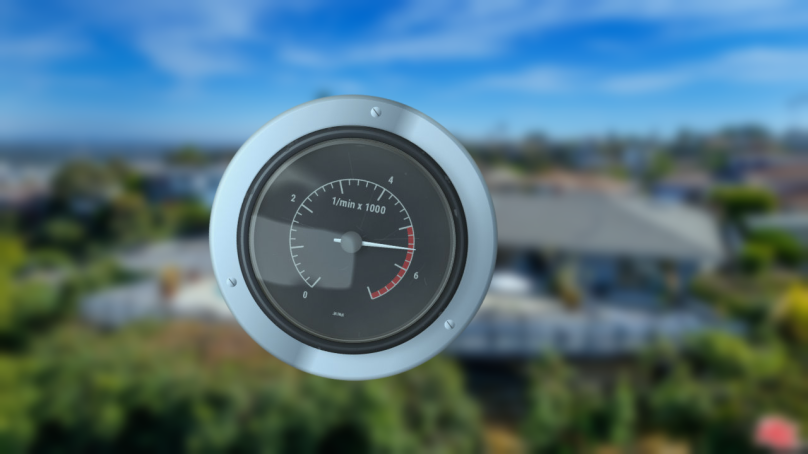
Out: {"value": 5500, "unit": "rpm"}
